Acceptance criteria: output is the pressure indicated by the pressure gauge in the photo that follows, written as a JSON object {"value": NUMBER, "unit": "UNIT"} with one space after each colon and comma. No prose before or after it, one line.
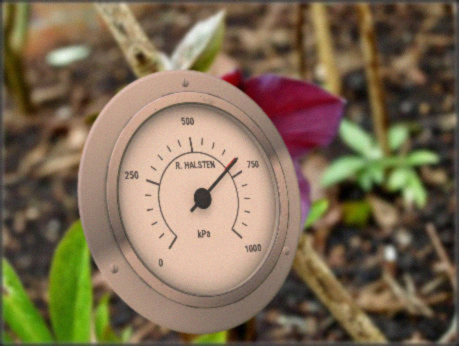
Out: {"value": 700, "unit": "kPa"}
